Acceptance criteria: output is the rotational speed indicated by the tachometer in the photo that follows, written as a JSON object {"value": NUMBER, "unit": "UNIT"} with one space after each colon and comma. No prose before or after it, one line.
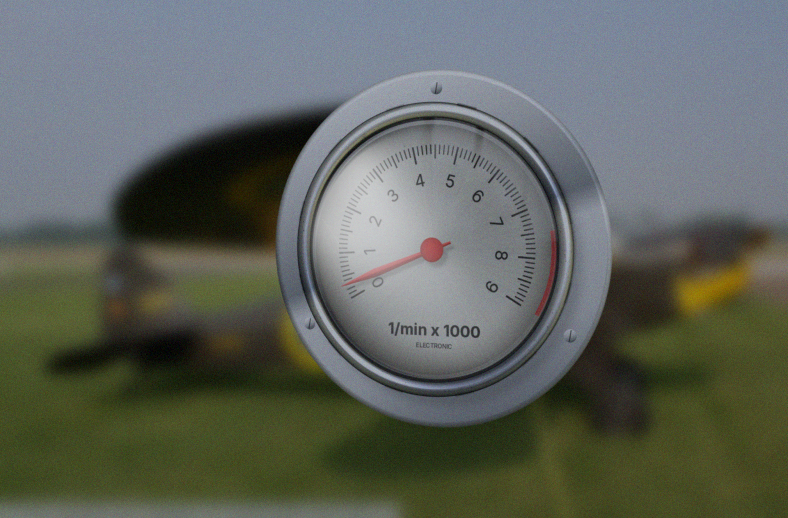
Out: {"value": 300, "unit": "rpm"}
